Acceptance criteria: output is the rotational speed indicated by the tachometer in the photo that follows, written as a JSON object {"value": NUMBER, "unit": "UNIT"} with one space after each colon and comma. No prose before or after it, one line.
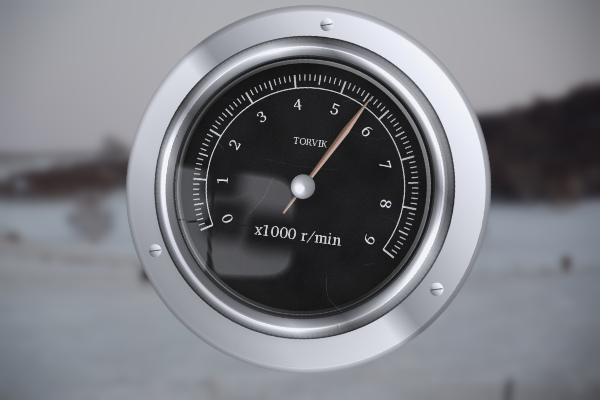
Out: {"value": 5600, "unit": "rpm"}
